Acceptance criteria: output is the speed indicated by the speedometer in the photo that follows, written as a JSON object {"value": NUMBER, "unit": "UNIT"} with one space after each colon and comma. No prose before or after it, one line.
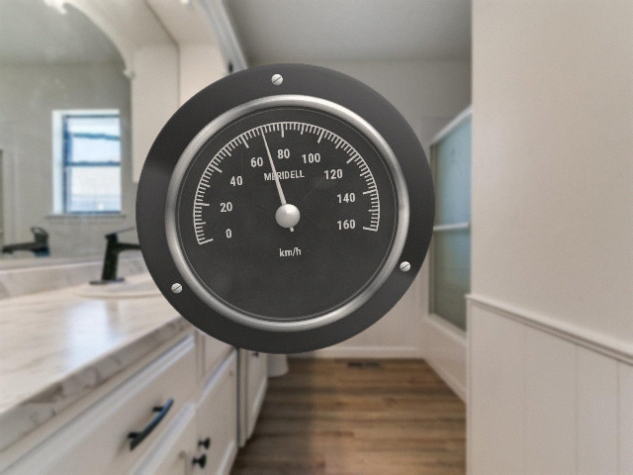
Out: {"value": 70, "unit": "km/h"}
